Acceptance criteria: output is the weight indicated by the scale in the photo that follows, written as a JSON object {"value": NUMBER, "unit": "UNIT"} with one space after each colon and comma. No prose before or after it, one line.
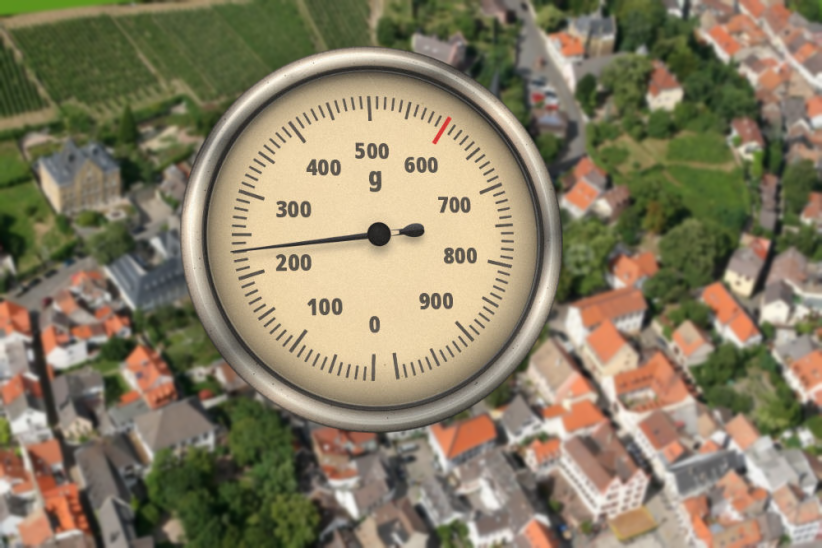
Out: {"value": 230, "unit": "g"}
